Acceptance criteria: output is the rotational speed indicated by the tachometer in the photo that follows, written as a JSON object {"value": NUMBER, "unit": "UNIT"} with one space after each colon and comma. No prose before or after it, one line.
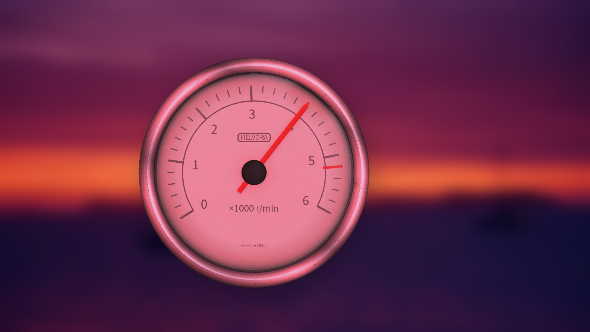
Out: {"value": 4000, "unit": "rpm"}
